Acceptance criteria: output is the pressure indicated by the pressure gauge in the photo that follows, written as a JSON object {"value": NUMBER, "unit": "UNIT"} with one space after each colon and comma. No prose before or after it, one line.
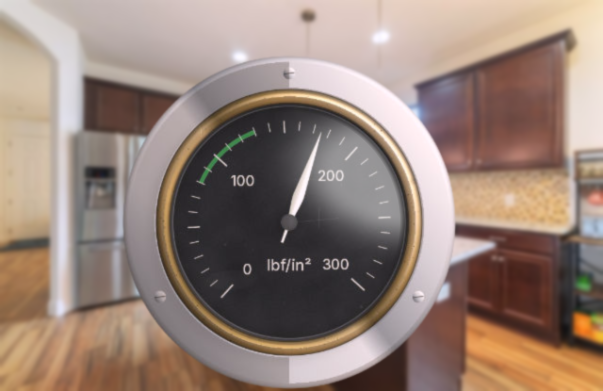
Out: {"value": 175, "unit": "psi"}
